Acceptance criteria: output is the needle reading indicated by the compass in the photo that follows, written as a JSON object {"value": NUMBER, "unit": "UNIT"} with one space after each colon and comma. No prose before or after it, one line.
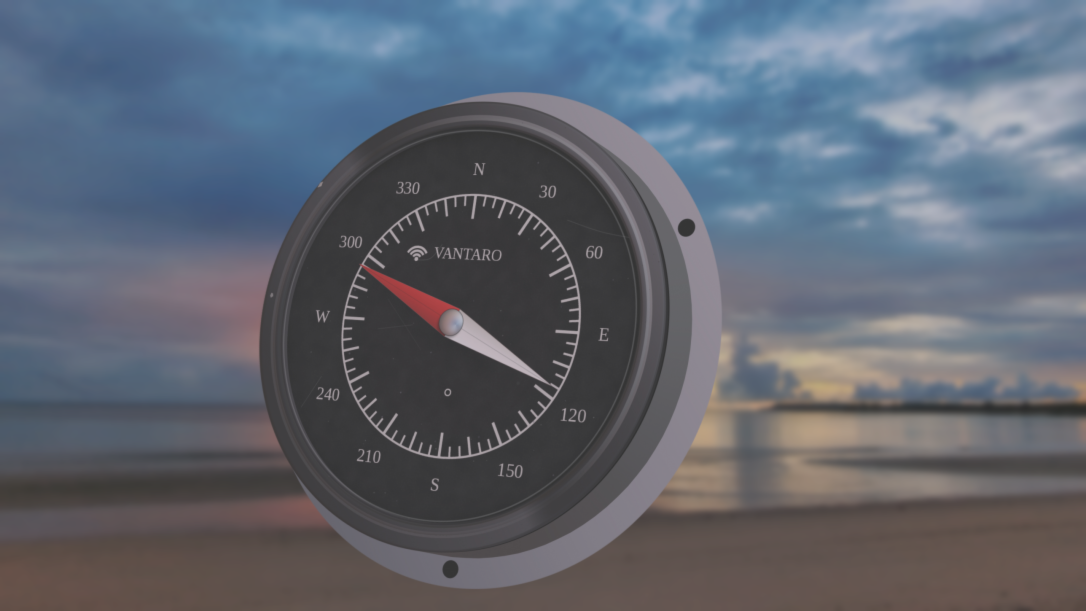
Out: {"value": 295, "unit": "°"}
